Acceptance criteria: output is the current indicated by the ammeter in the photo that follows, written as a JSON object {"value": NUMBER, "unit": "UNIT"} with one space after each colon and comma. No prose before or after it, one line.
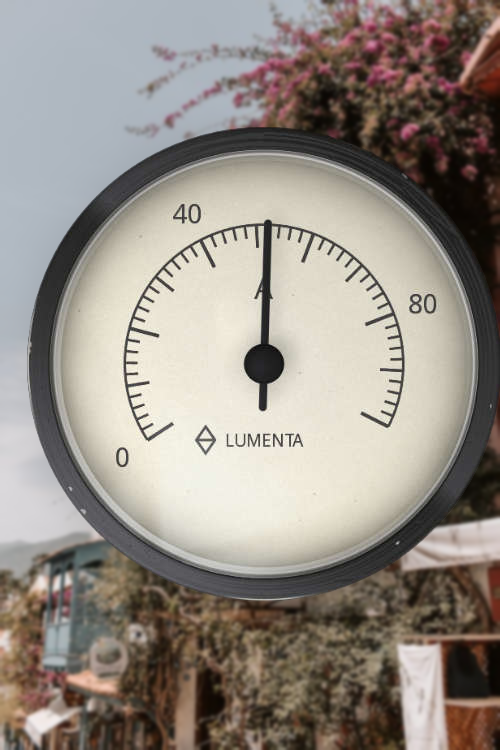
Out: {"value": 52, "unit": "A"}
